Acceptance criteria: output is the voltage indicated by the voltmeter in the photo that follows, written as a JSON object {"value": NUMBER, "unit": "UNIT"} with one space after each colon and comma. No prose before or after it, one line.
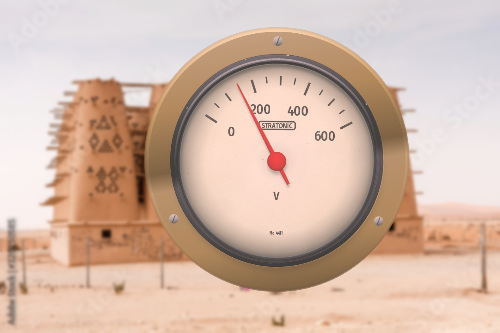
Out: {"value": 150, "unit": "V"}
